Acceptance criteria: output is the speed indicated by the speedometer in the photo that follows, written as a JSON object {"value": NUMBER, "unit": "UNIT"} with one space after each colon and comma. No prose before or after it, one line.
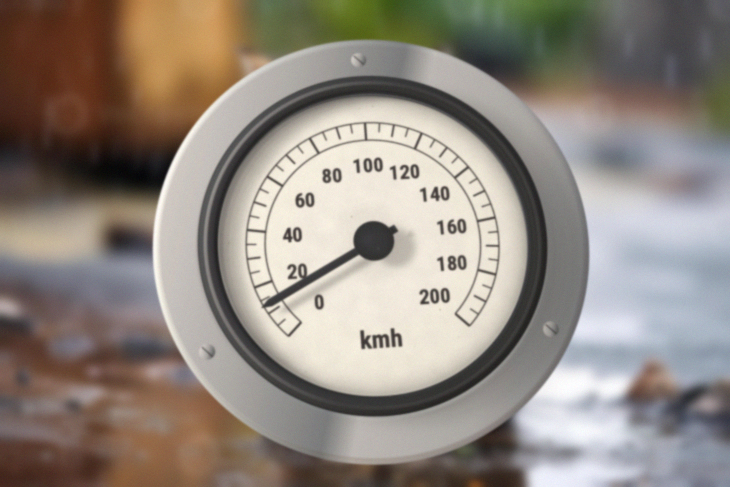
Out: {"value": 12.5, "unit": "km/h"}
